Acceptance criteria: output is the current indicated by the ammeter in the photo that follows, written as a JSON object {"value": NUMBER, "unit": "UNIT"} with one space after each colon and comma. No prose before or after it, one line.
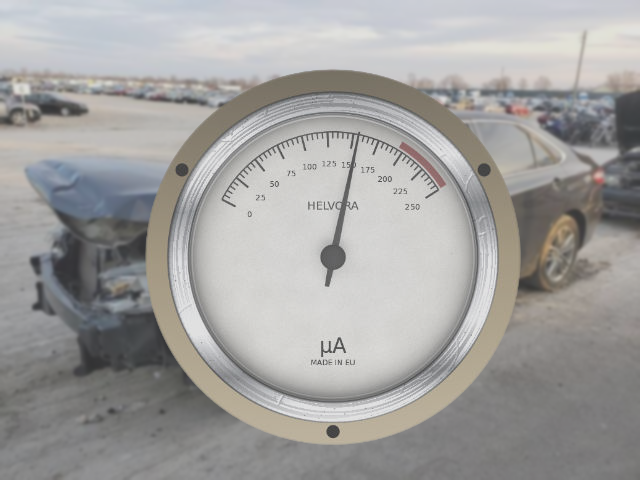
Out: {"value": 155, "unit": "µA"}
